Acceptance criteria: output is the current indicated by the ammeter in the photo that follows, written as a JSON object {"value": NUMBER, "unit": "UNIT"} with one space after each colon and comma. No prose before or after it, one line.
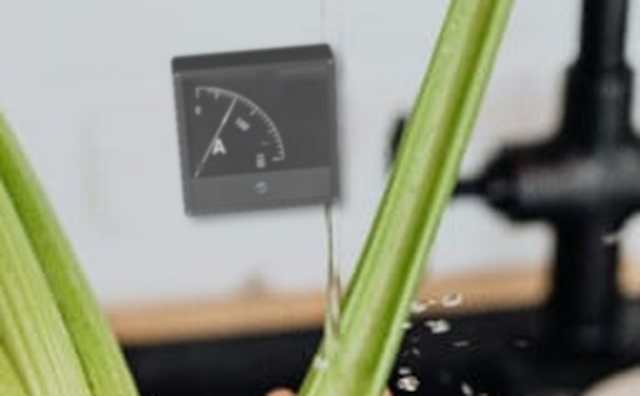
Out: {"value": 75, "unit": "A"}
